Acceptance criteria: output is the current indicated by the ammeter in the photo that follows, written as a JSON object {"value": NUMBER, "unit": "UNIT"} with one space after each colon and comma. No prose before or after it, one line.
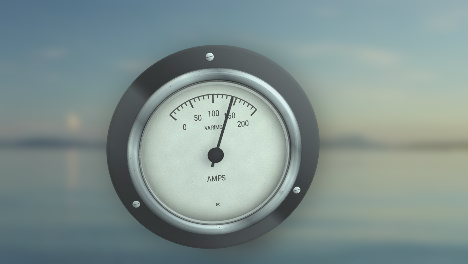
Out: {"value": 140, "unit": "A"}
